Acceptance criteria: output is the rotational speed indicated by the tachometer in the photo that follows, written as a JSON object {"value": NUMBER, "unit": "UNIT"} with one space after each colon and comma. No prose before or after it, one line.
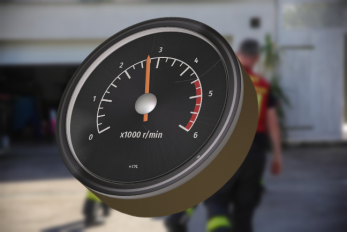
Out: {"value": 2750, "unit": "rpm"}
